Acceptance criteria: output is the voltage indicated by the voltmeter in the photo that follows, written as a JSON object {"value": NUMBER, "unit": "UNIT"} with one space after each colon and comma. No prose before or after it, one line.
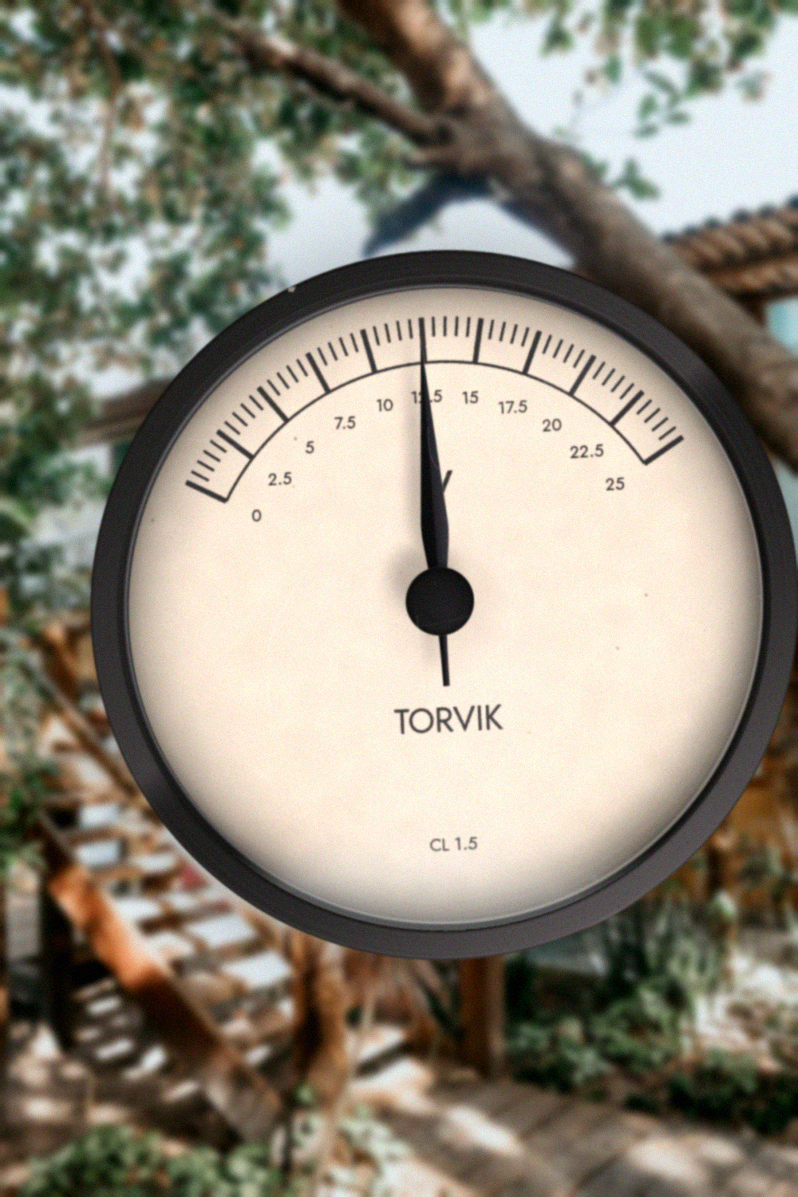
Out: {"value": 12.5, "unit": "V"}
